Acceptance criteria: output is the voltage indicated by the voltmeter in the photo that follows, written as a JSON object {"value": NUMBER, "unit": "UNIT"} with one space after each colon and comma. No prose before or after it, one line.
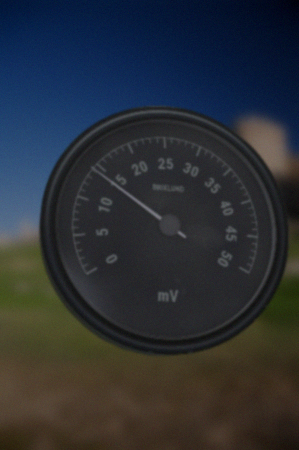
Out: {"value": 14, "unit": "mV"}
